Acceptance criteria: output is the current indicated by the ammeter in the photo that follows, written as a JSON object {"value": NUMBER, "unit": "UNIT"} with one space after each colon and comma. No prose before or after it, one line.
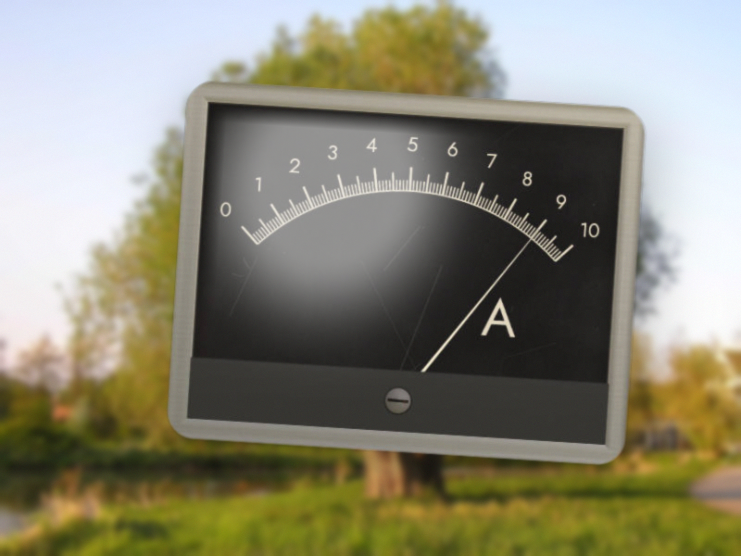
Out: {"value": 9, "unit": "A"}
